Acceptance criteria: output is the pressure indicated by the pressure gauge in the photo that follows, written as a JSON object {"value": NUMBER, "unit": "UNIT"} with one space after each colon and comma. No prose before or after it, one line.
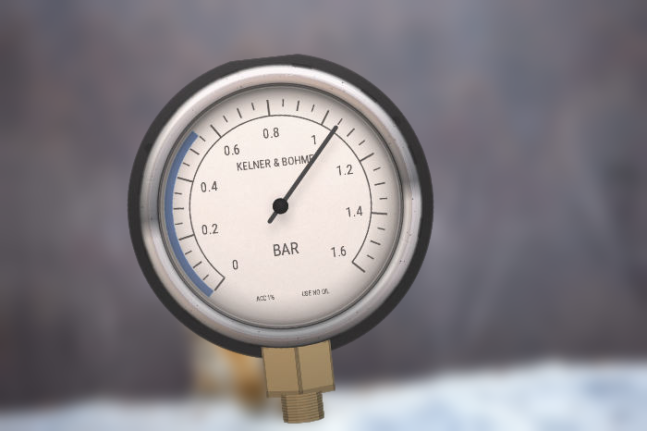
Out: {"value": 1.05, "unit": "bar"}
